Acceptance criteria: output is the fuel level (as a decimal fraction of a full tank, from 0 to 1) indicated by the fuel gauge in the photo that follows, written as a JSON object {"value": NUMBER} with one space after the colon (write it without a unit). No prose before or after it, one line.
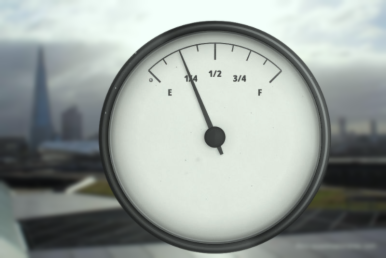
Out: {"value": 0.25}
